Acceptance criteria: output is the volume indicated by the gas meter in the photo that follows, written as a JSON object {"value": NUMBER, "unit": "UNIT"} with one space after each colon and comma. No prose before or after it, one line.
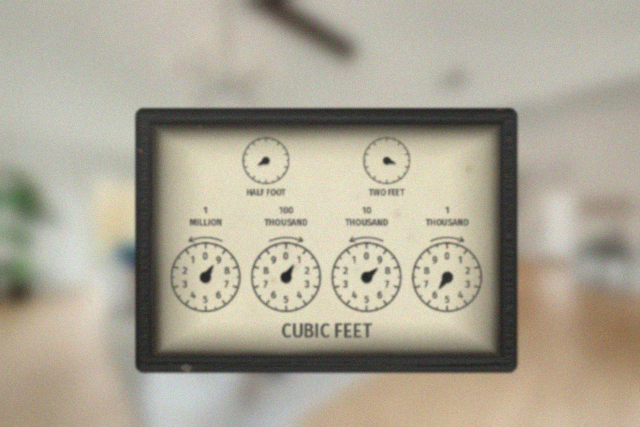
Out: {"value": 908600, "unit": "ft³"}
